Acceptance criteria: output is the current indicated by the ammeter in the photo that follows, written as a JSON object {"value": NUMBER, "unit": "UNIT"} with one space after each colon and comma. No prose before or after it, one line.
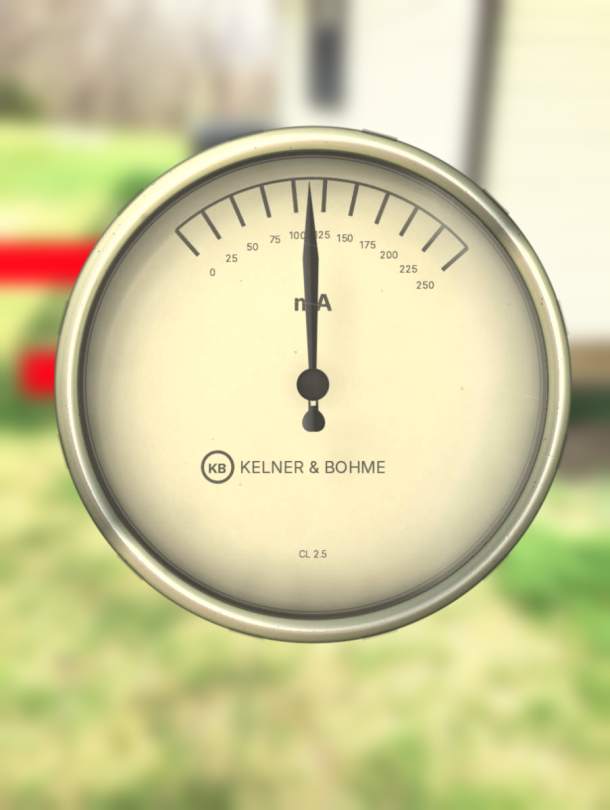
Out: {"value": 112.5, "unit": "mA"}
